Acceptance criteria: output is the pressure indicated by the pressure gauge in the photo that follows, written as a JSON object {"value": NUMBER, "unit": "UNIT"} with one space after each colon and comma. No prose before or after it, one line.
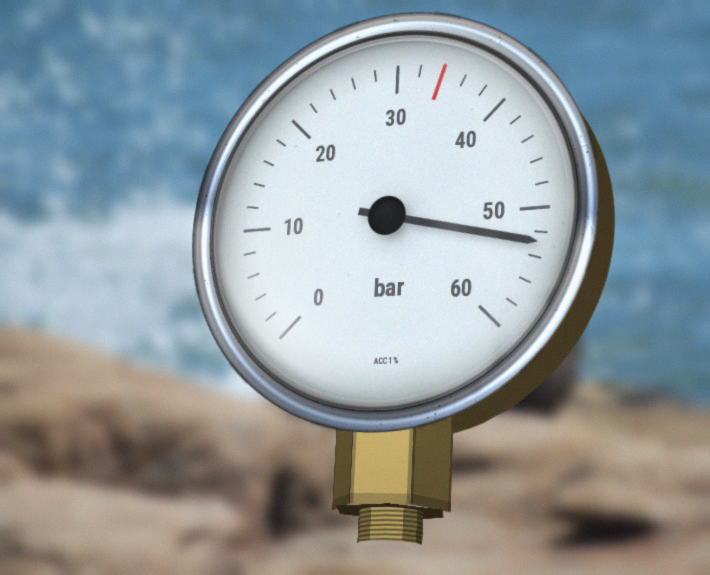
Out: {"value": 53, "unit": "bar"}
